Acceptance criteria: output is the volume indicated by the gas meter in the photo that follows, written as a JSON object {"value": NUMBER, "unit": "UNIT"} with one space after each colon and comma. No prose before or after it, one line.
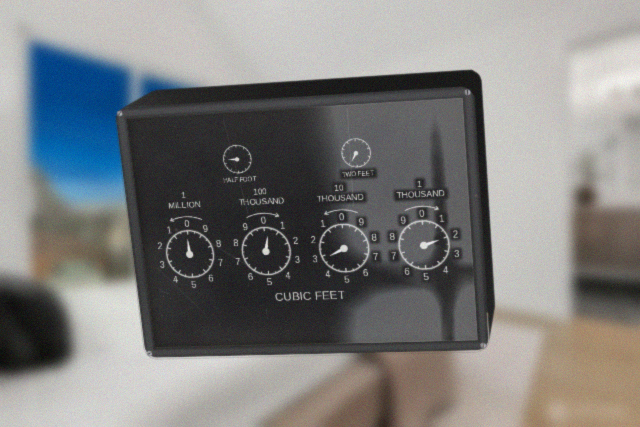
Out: {"value": 3200, "unit": "ft³"}
